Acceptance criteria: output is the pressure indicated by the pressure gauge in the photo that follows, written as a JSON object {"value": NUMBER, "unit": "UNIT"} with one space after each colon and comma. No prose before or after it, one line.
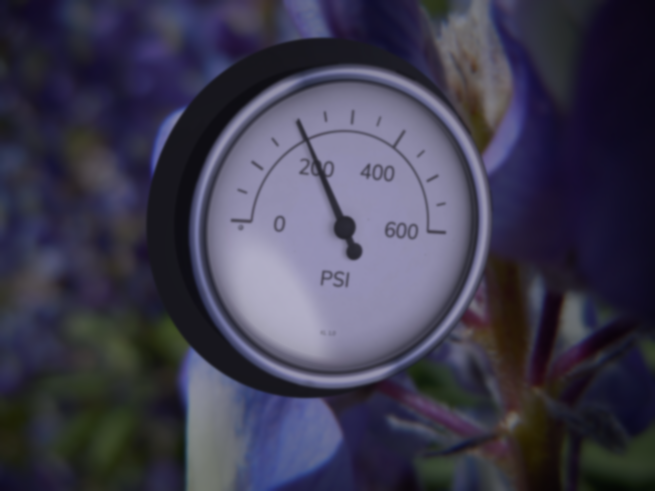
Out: {"value": 200, "unit": "psi"}
